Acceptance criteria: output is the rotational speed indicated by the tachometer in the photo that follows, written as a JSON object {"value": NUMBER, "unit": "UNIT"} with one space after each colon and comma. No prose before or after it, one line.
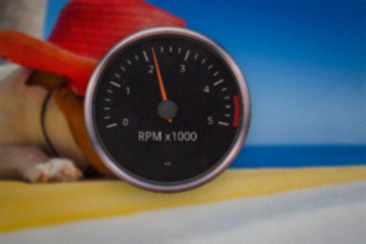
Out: {"value": 2200, "unit": "rpm"}
